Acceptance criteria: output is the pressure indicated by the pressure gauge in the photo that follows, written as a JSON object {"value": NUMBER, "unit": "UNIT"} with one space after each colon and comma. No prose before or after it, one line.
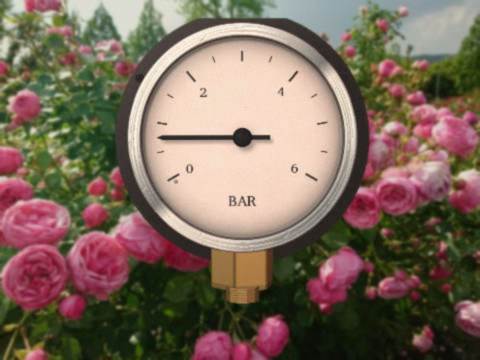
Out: {"value": 0.75, "unit": "bar"}
